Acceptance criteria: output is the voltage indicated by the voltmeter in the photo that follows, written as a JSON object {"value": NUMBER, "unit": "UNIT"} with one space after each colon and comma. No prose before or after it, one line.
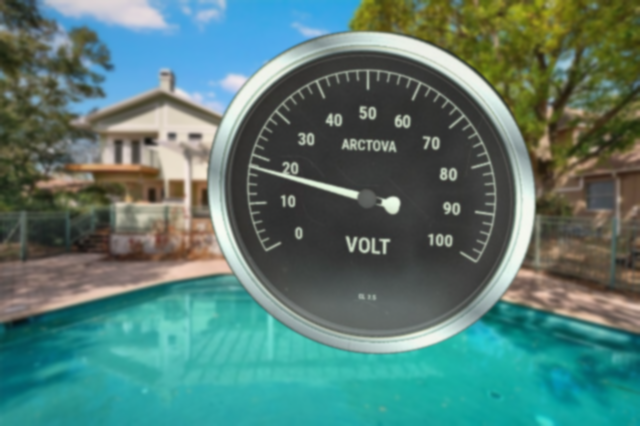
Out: {"value": 18, "unit": "V"}
